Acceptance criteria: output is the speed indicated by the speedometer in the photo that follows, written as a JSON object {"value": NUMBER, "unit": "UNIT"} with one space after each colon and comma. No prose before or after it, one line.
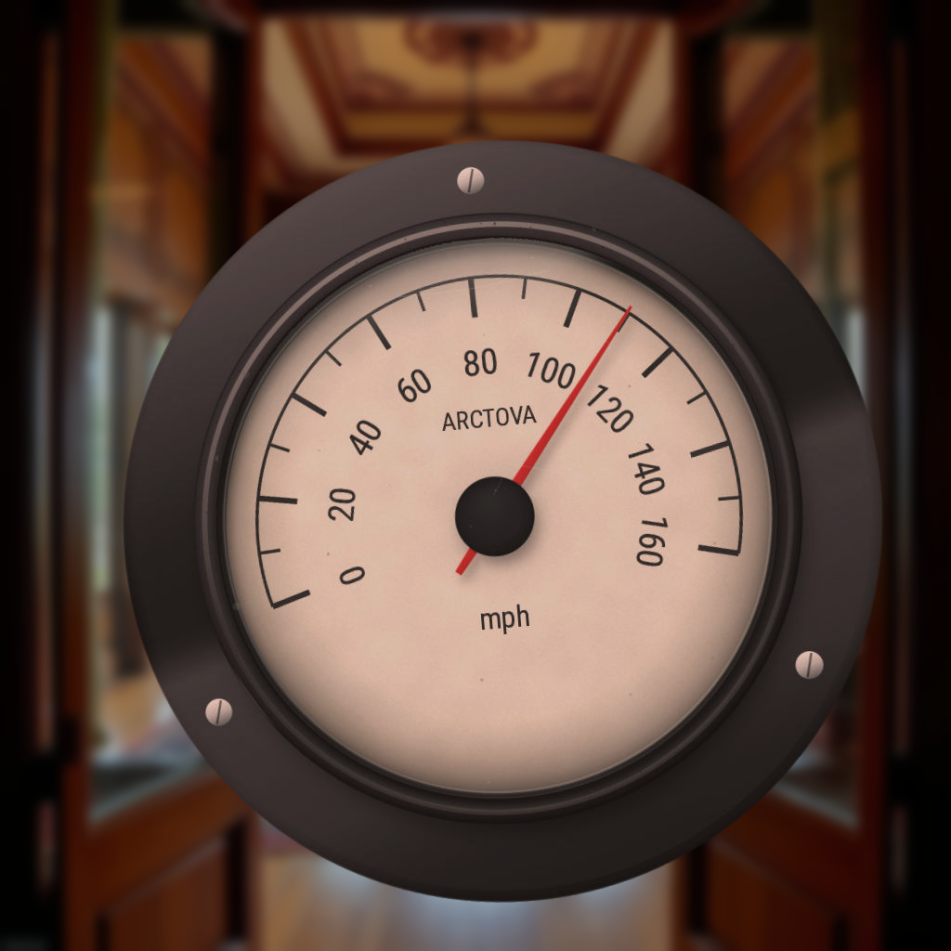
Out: {"value": 110, "unit": "mph"}
